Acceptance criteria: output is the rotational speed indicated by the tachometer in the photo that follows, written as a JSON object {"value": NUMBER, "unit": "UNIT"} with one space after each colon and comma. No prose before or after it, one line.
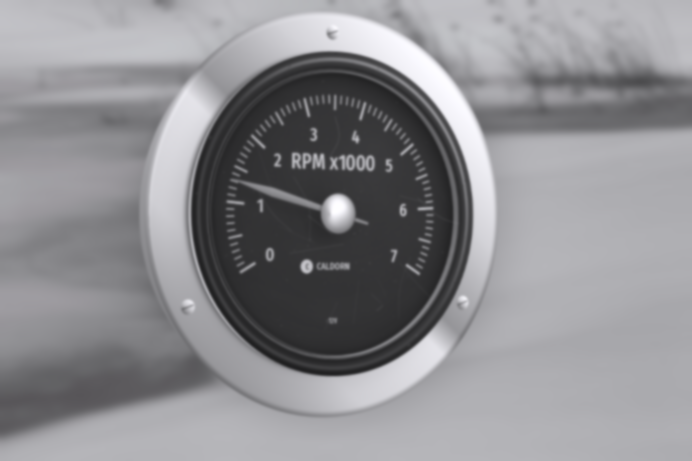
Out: {"value": 1300, "unit": "rpm"}
